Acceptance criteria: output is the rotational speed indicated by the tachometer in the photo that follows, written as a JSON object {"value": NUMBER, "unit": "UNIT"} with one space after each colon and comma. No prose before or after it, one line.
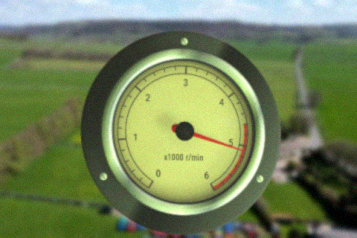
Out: {"value": 5100, "unit": "rpm"}
